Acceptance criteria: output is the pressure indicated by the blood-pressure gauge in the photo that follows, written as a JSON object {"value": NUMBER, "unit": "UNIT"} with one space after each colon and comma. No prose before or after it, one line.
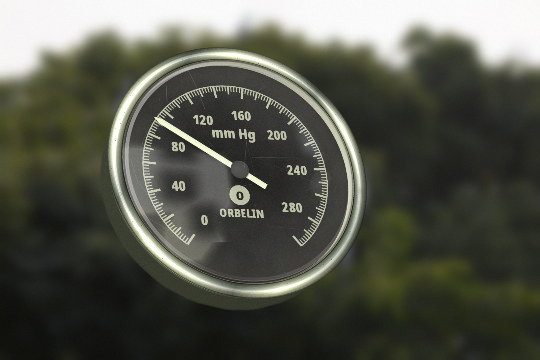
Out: {"value": 90, "unit": "mmHg"}
